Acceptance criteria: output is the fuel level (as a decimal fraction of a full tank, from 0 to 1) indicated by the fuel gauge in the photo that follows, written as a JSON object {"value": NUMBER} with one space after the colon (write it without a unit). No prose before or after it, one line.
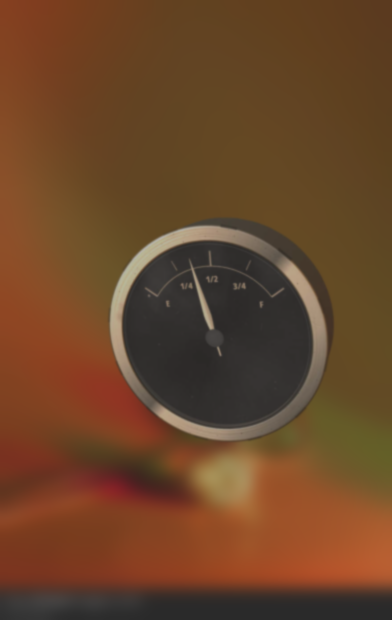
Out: {"value": 0.375}
